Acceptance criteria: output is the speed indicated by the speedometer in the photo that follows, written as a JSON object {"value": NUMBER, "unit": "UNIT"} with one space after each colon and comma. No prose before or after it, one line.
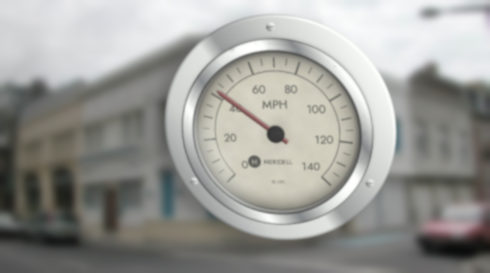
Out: {"value": 42.5, "unit": "mph"}
